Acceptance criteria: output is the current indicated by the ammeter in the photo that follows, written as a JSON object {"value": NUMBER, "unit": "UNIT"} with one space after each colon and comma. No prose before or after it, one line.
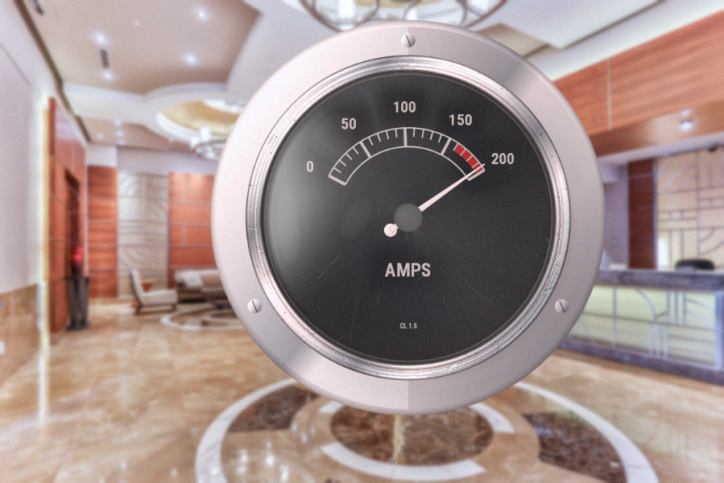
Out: {"value": 195, "unit": "A"}
